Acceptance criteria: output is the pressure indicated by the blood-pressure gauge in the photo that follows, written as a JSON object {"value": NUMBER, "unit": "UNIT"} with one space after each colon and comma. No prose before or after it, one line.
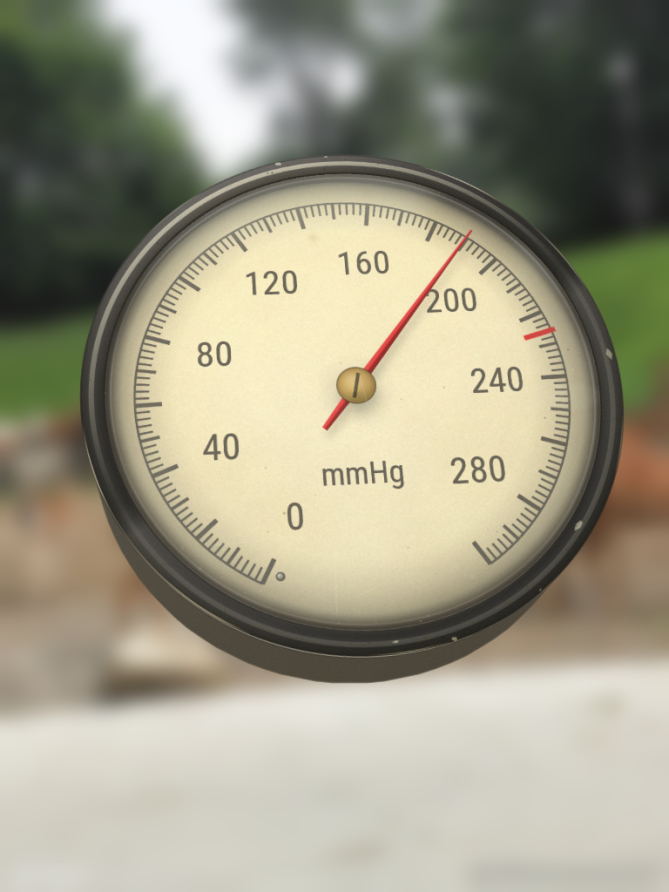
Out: {"value": 190, "unit": "mmHg"}
